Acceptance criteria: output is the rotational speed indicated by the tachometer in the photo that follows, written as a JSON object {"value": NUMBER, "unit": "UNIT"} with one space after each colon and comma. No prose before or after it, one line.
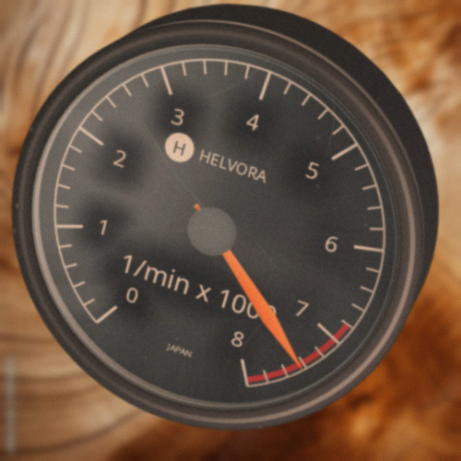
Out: {"value": 7400, "unit": "rpm"}
